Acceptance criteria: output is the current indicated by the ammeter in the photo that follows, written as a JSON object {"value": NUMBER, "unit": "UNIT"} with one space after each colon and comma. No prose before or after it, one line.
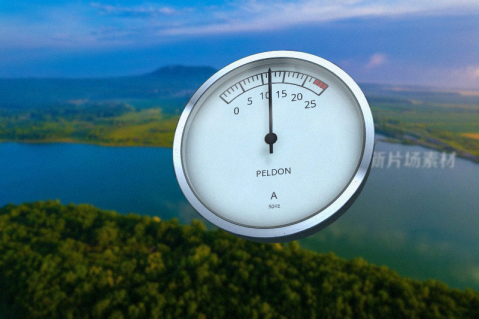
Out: {"value": 12, "unit": "A"}
